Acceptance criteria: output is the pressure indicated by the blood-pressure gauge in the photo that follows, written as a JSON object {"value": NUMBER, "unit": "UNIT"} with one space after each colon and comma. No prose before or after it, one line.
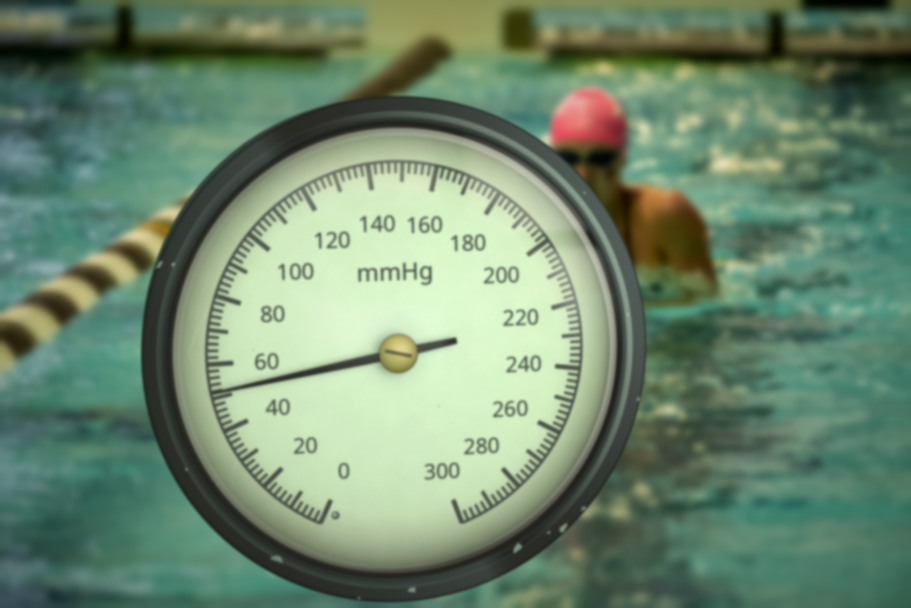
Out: {"value": 52, "unit": "mmHg"}
